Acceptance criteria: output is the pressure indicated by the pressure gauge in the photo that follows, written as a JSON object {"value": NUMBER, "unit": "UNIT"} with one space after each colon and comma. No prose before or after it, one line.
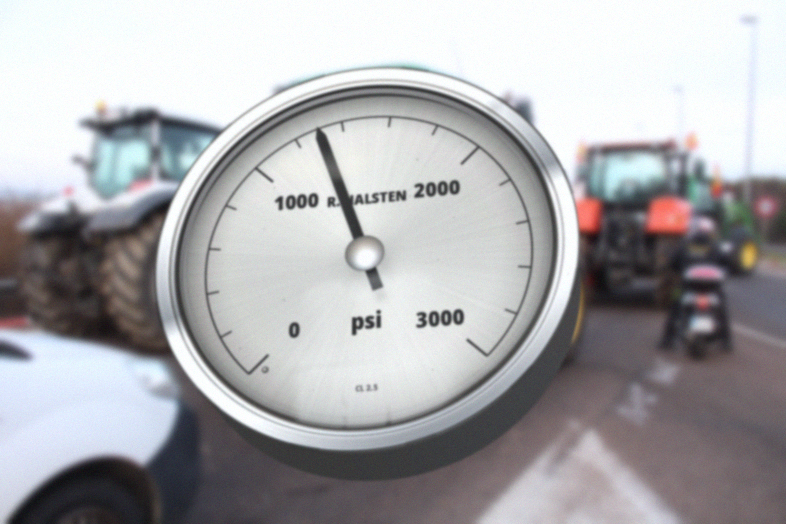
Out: {"value": 1300, "unit": "psi"}
